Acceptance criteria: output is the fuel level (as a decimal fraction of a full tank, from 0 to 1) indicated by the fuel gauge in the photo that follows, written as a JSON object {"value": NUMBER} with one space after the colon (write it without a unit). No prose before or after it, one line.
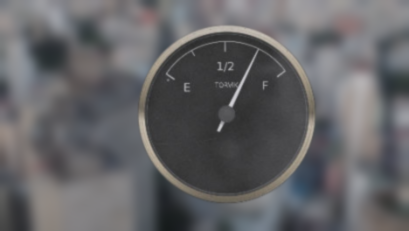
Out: {"value": 0.75}
